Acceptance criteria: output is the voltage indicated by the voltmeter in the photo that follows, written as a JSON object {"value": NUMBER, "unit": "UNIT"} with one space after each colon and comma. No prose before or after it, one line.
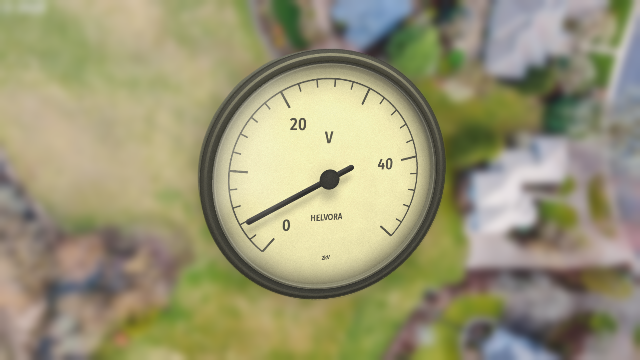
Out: {"value": 4, "unit": "V"}
